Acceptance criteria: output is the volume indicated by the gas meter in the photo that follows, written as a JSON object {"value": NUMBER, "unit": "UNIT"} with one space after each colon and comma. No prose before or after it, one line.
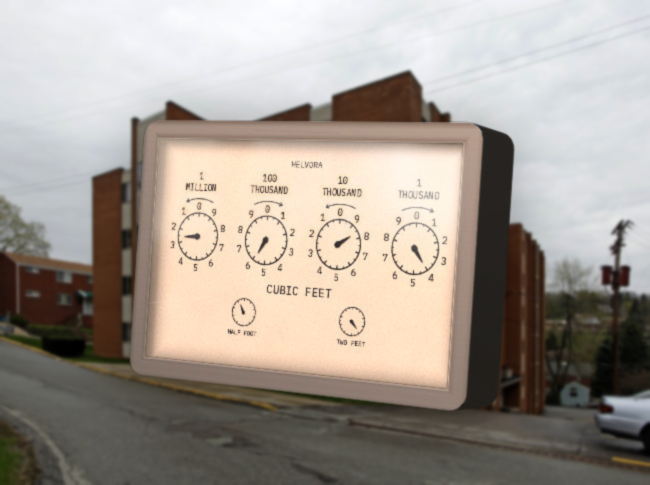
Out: {"value": 258400, "unit": "ft³"}
